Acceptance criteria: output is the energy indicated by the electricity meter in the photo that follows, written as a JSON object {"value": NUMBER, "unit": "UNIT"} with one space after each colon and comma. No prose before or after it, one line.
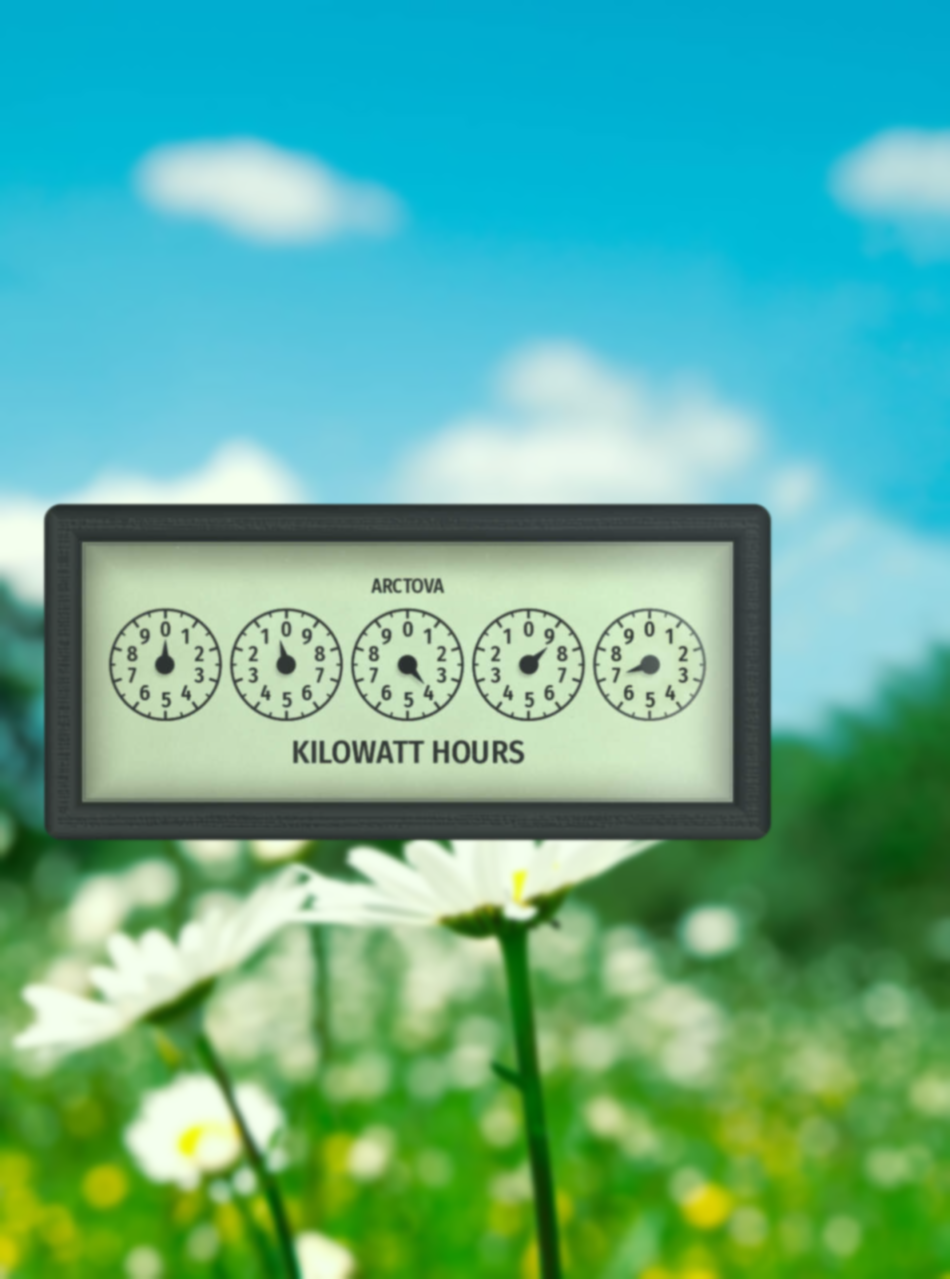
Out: {"value": 387, "unit": "kWh"}
